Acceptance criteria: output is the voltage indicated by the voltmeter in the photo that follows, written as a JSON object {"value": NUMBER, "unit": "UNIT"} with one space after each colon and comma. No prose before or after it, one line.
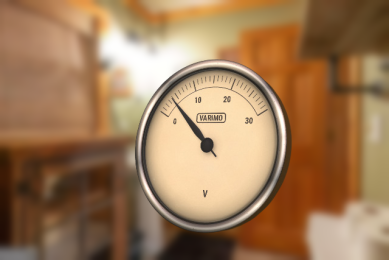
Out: {"value": 4, "unit": "V"}
